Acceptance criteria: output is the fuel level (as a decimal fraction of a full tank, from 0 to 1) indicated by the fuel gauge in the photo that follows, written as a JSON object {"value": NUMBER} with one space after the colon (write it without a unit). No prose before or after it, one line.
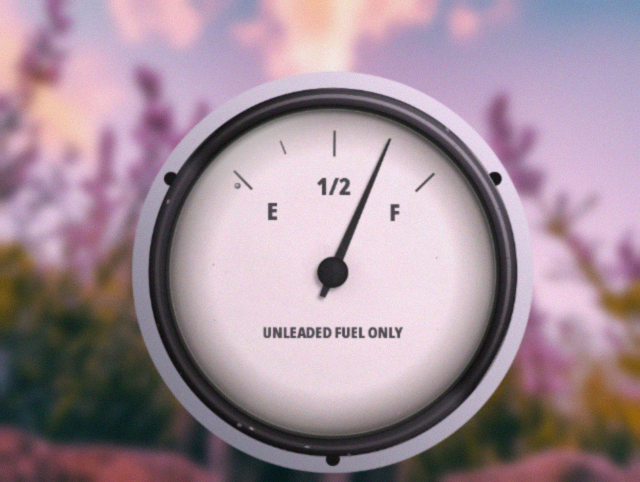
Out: {"value": 0.75}
